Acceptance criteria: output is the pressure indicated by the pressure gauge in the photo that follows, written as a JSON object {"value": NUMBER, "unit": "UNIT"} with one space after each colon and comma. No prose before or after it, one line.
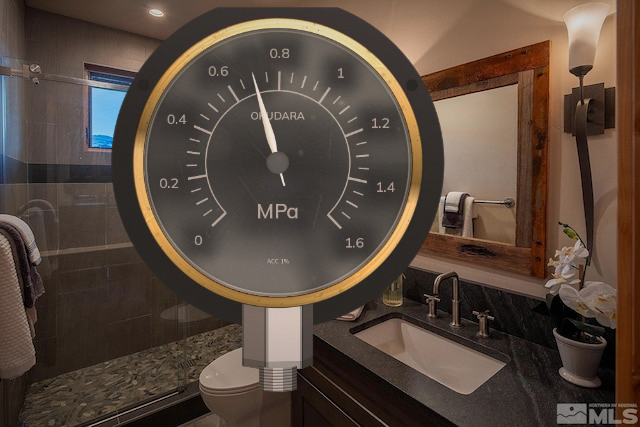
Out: {"value": 0.7, "unit": "MPa"}
